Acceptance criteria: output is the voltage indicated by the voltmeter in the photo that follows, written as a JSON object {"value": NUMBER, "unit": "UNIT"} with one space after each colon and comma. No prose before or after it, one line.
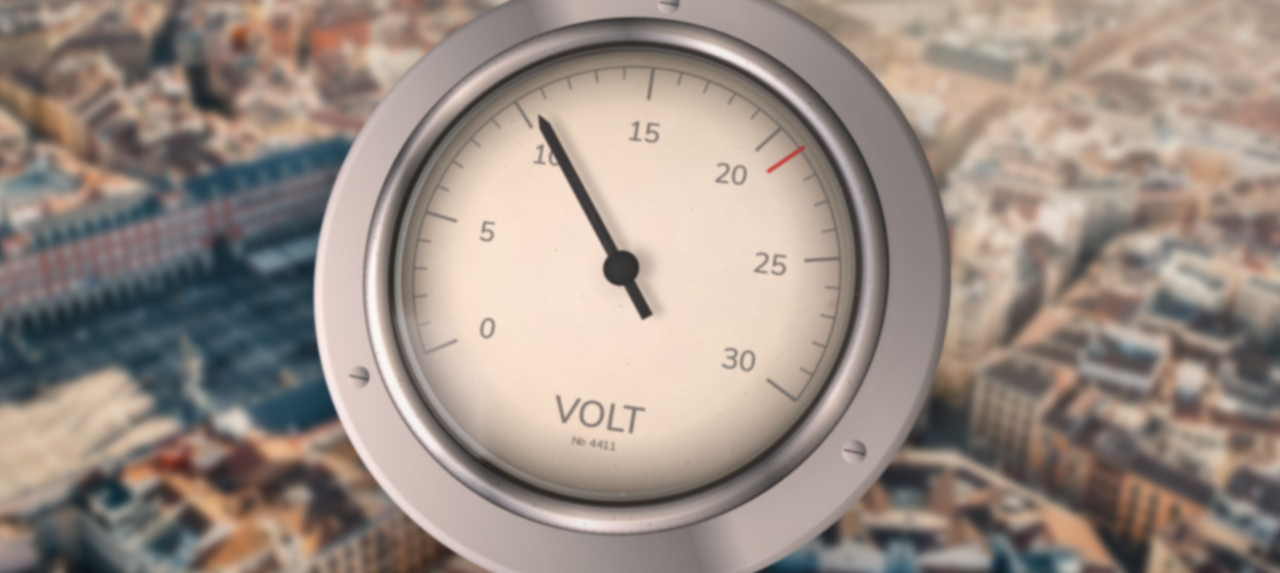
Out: {"value": 10.5, "unit": "V"}
